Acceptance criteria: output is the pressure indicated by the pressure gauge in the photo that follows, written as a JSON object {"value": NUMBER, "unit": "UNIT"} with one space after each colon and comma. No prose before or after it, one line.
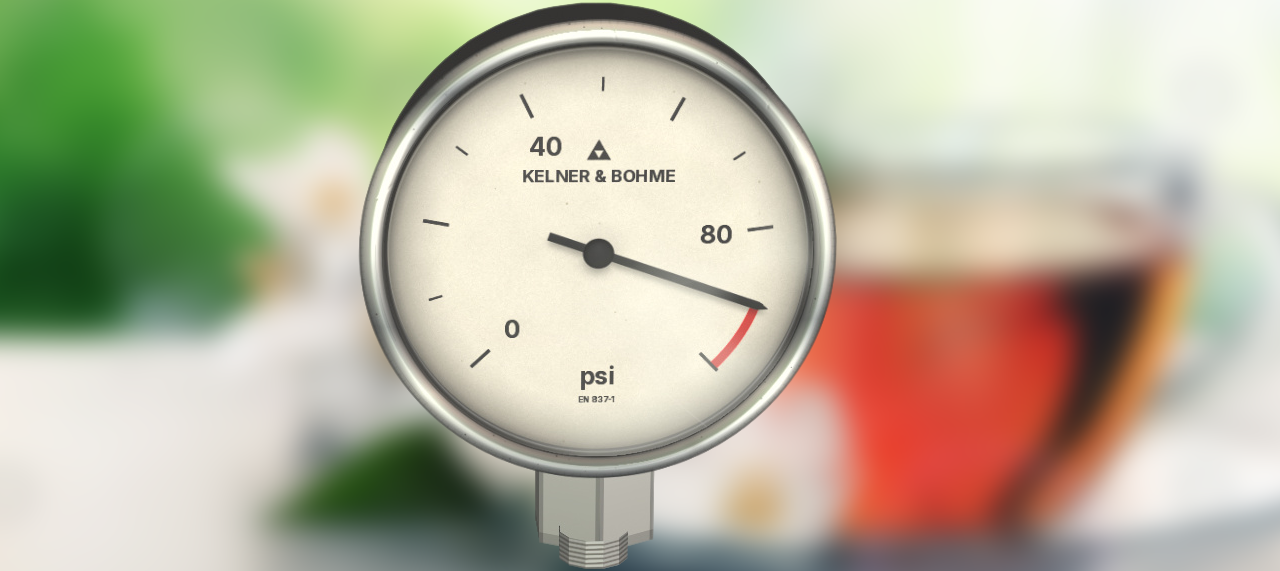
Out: {"value": 90, "unit": "psi"}
